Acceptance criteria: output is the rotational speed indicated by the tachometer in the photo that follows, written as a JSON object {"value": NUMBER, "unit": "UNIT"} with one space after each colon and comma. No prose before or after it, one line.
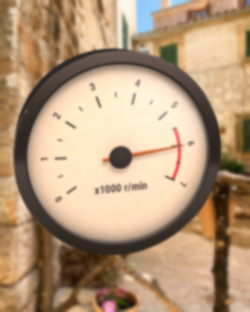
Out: {"value": 6000, "unit": "rpm"}
